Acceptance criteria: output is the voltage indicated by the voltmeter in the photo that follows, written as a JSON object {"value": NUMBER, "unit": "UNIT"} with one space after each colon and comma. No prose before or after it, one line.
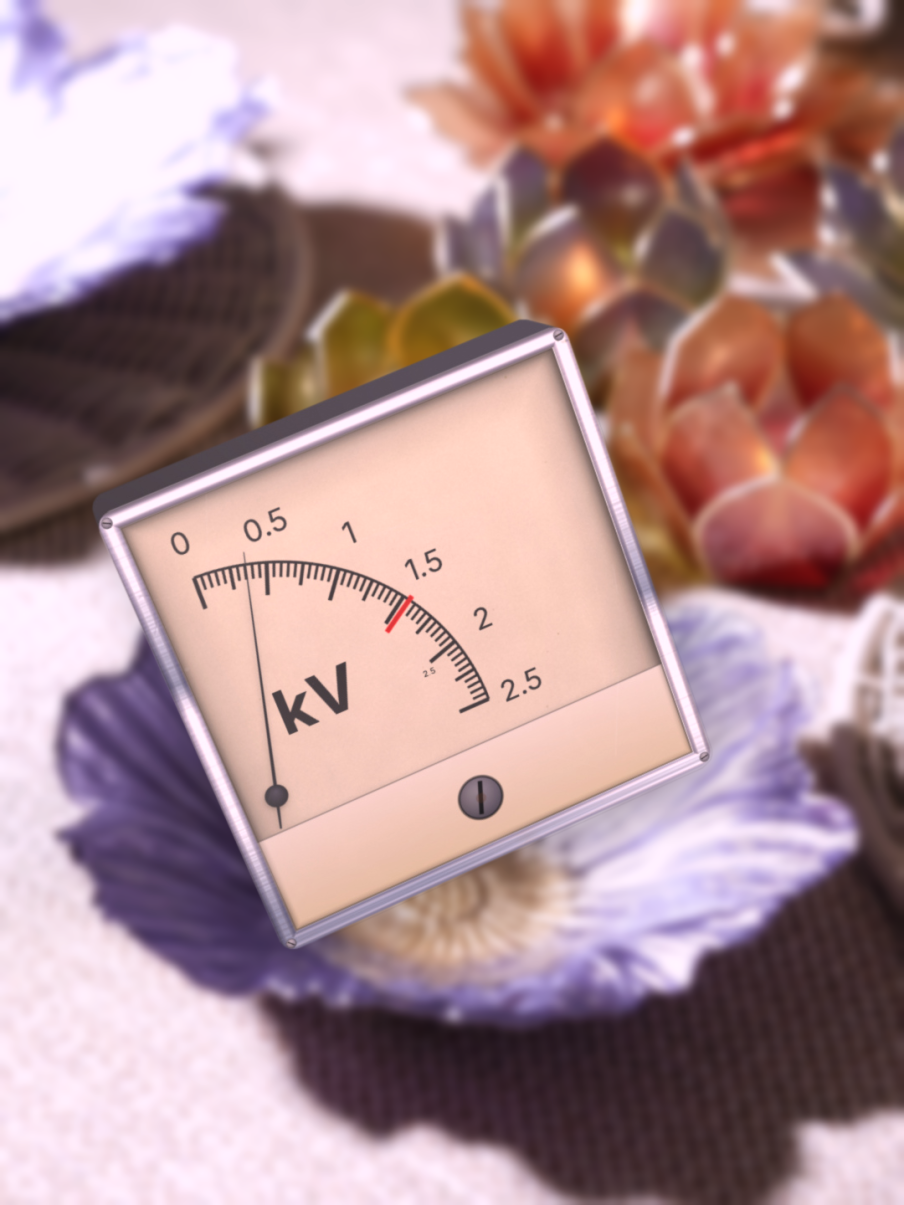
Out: {"value": 0.35, "unit": "kV"}
